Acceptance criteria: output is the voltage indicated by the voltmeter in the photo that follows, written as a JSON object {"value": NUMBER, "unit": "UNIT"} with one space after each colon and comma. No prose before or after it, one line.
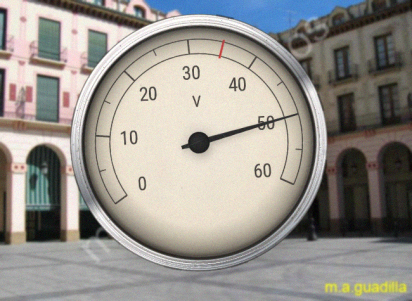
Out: {"value": 50, "unit": "V"}
